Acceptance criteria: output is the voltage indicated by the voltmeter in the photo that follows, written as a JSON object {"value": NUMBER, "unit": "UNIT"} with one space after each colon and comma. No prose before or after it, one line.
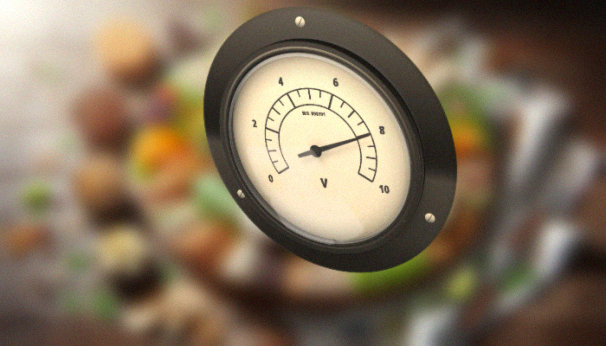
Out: {"value": 8, "unit": "V"}
